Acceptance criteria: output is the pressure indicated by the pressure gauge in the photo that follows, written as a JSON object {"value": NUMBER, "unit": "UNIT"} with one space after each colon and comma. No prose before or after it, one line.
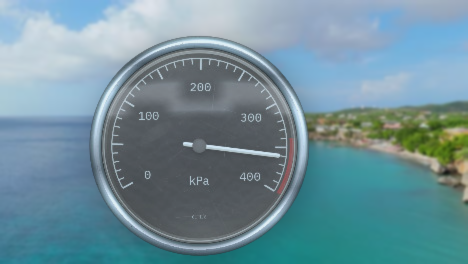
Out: {"value": 360, "unit": "kPa"}
